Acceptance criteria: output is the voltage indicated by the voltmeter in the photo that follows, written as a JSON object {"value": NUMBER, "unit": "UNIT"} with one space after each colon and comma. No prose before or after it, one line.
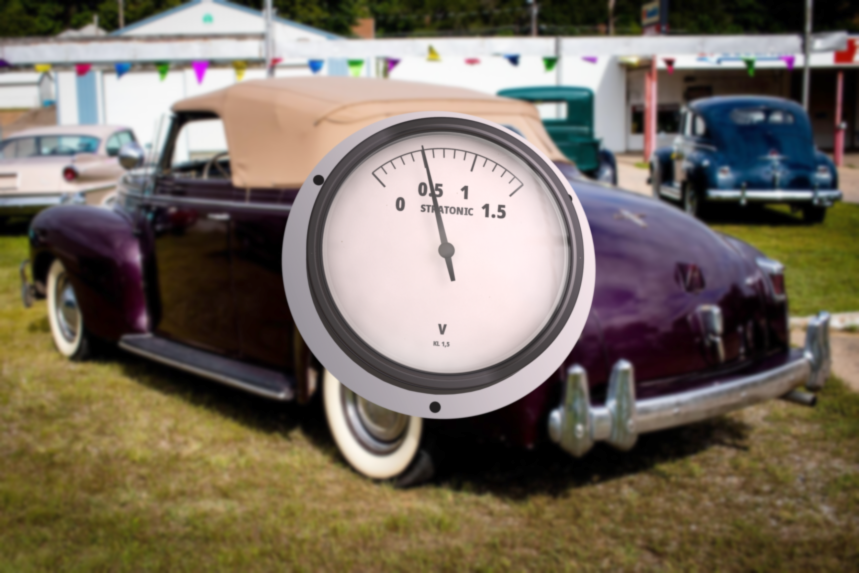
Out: {"value": 0.5, "unit": "V"}
